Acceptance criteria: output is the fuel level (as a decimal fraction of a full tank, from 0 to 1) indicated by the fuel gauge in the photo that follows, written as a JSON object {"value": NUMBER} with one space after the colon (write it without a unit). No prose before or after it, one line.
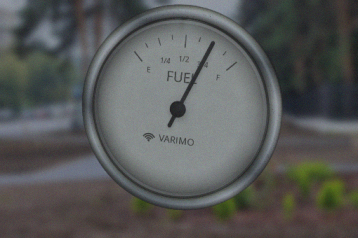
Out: {"value": 0.75}
